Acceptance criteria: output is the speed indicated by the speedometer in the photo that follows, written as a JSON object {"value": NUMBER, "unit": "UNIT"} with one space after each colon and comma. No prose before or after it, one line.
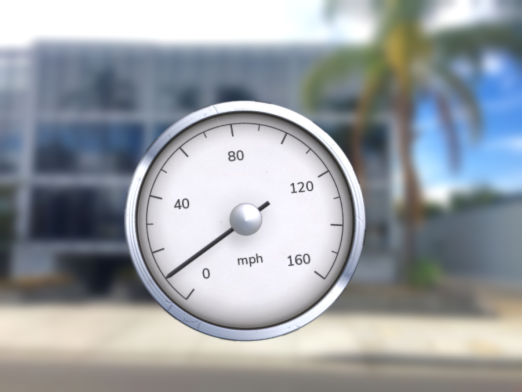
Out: {"value": 10, "unit": "mph"}
